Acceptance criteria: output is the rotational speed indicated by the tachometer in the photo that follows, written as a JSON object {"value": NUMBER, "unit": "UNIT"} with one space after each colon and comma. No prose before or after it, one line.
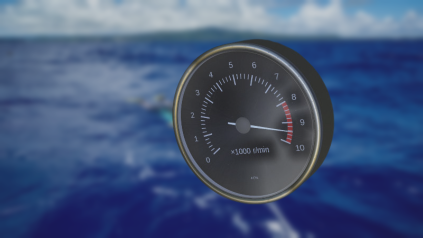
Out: {"value": 9400, "unit": "rpm"}
